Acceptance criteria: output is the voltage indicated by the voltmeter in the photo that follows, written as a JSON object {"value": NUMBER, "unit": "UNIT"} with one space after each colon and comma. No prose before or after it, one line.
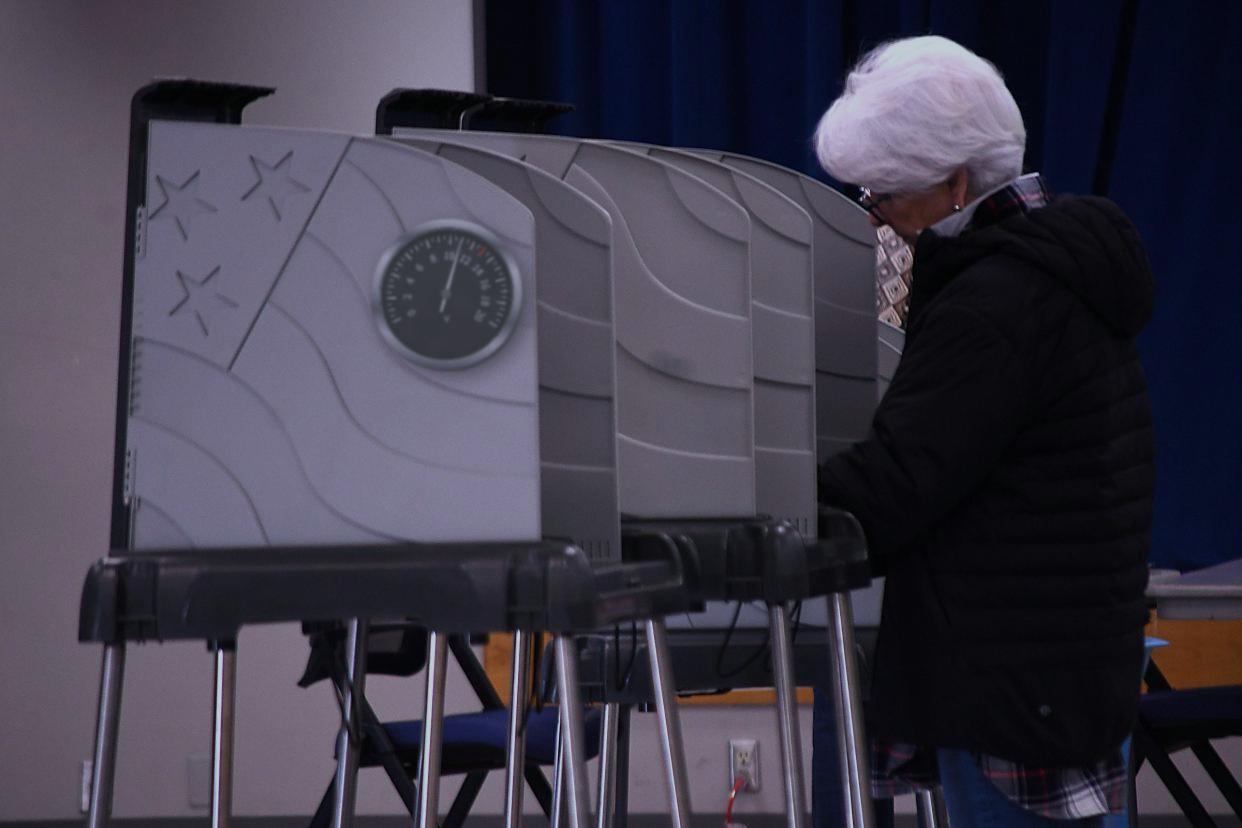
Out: {"value": 11, "unit": "V"}
